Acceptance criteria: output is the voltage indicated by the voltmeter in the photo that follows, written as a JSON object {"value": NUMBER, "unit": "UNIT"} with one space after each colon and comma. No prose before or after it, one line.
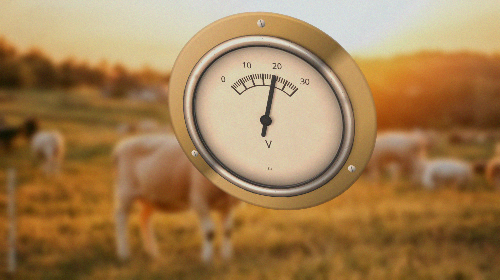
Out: {"value": 20, "unit": "V"}
